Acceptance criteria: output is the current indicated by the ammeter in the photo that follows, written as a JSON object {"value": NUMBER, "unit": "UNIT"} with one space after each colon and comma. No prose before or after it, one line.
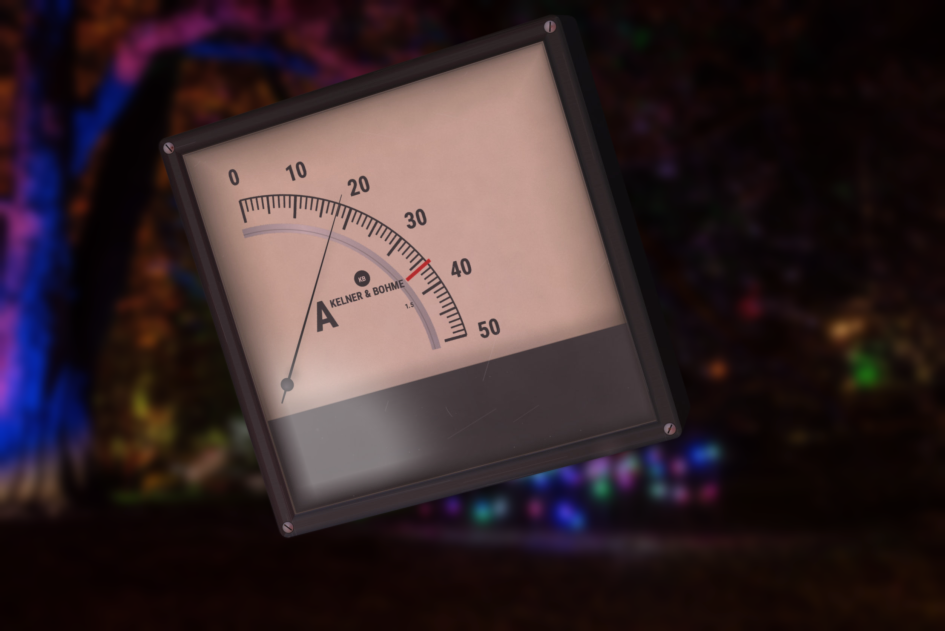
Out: {"value": 18, "unit": "A"}
